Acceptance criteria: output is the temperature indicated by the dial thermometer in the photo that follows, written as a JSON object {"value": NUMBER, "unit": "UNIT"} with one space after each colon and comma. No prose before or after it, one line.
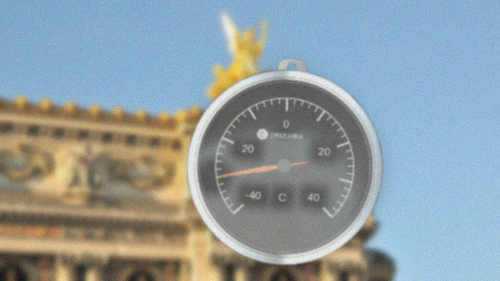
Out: {"value": -30, "unit": "°C"}
